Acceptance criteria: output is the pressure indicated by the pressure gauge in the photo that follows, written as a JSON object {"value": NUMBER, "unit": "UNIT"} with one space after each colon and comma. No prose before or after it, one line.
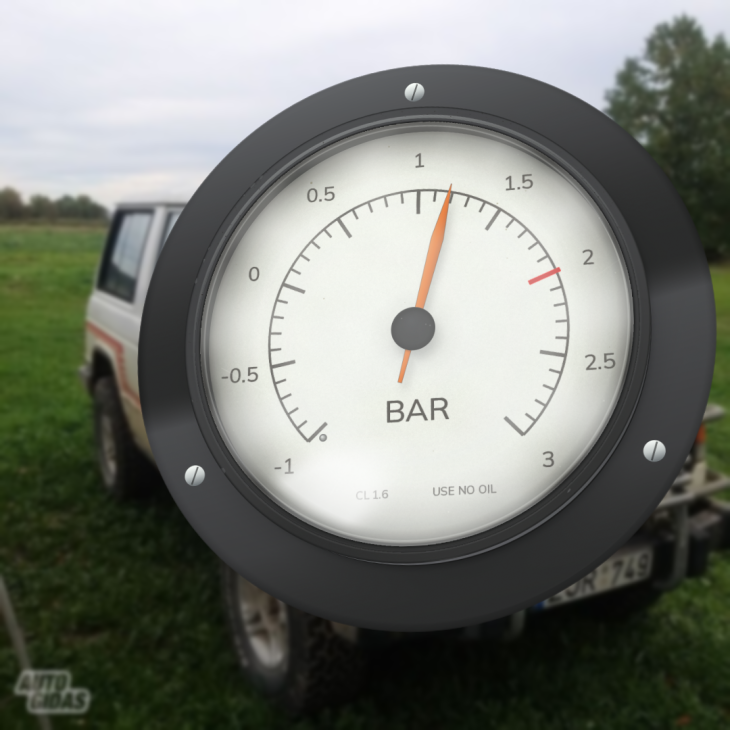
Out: {"value": 1.2, "unit": "bar"}
